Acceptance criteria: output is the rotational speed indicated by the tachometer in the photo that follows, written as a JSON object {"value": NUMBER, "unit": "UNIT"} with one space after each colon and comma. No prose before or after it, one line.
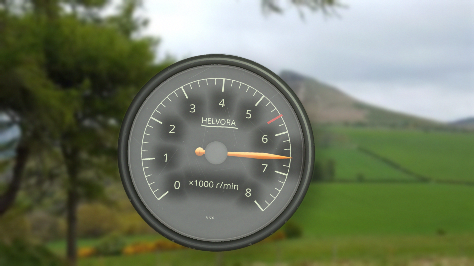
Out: {"value": 6600, "unit": "rpm"}
